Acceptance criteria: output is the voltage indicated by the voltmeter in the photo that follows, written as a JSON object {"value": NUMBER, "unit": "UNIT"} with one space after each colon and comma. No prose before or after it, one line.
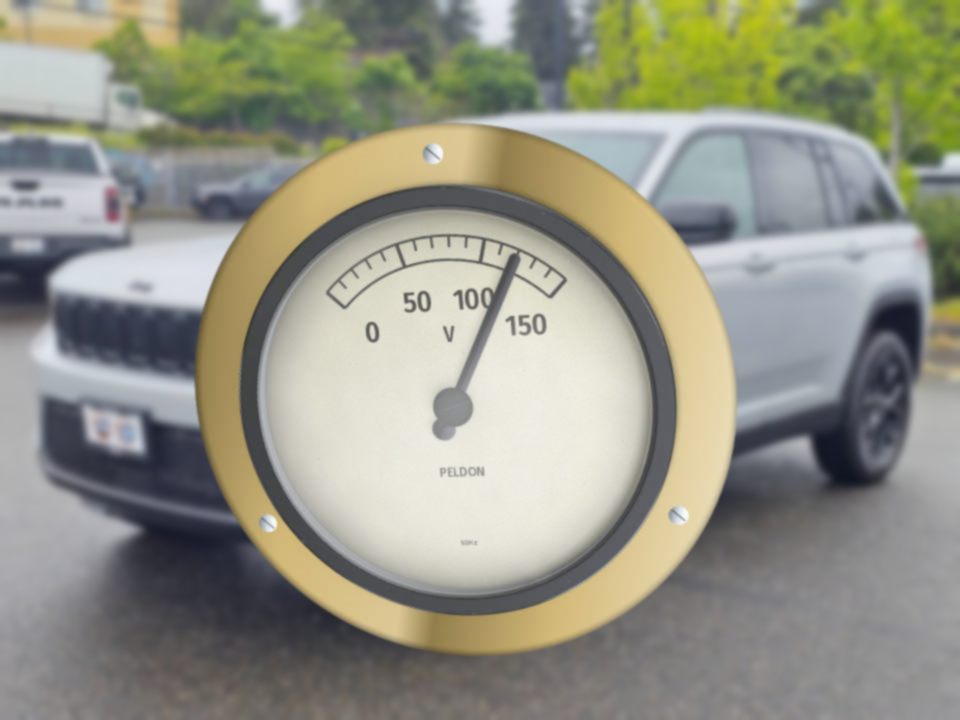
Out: {"value": 120, "unit": "V"}
